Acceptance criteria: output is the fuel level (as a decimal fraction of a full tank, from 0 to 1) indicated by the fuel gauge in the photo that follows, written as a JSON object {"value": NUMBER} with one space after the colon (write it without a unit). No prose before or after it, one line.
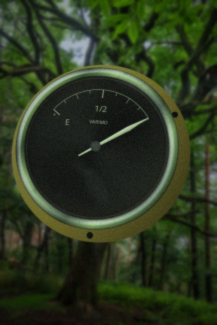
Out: {"value": 1}
